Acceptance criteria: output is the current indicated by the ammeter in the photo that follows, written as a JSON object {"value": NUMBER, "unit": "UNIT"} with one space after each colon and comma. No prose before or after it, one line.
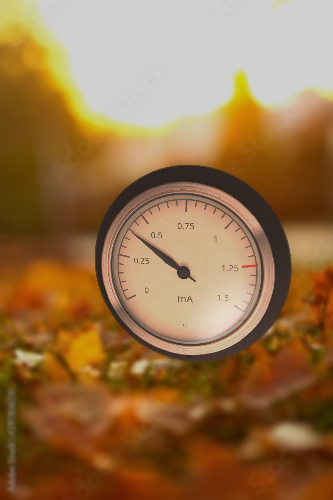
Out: {"value": 0.4, "unit": "mA"}
